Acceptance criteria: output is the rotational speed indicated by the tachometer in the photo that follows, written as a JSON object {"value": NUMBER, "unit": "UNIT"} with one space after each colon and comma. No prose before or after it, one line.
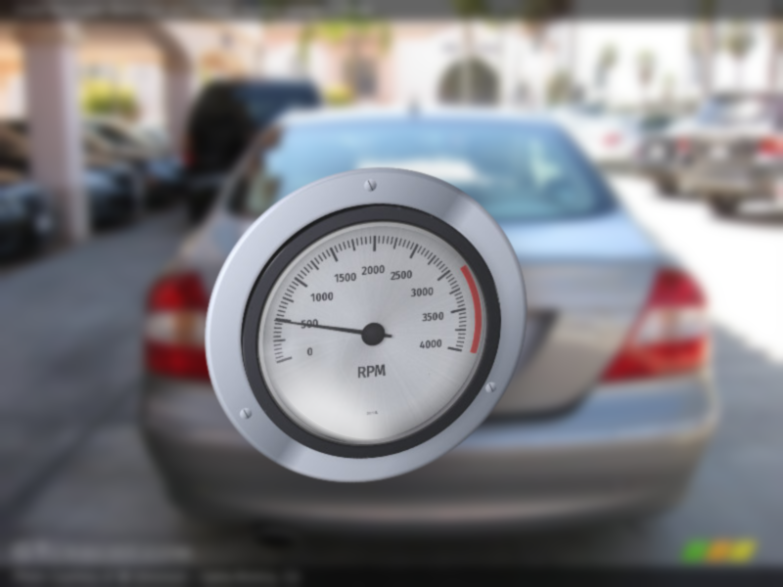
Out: {"value": 500, "unit": "rpm"}
